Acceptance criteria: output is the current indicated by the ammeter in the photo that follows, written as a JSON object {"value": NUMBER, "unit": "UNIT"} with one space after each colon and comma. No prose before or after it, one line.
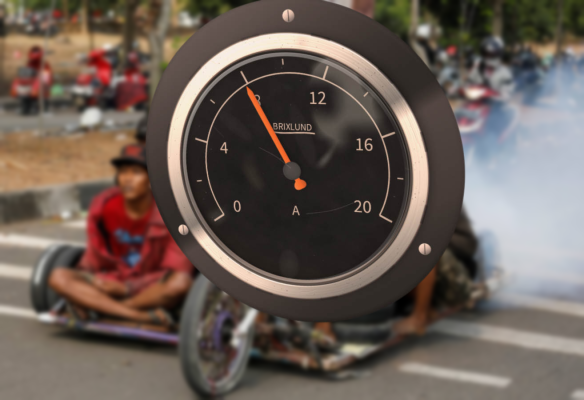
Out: {"value": 8, "unit": "A"}
